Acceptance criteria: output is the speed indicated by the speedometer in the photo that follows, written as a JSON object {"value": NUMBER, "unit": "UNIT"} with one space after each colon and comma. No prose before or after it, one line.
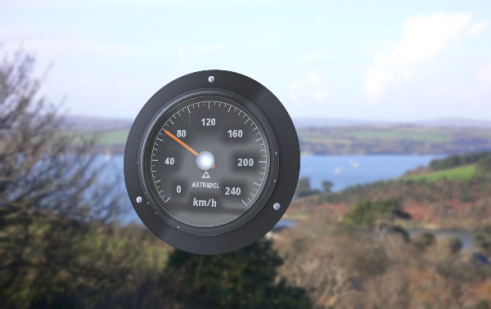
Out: {"value": 70, "unit": "km/h"}
